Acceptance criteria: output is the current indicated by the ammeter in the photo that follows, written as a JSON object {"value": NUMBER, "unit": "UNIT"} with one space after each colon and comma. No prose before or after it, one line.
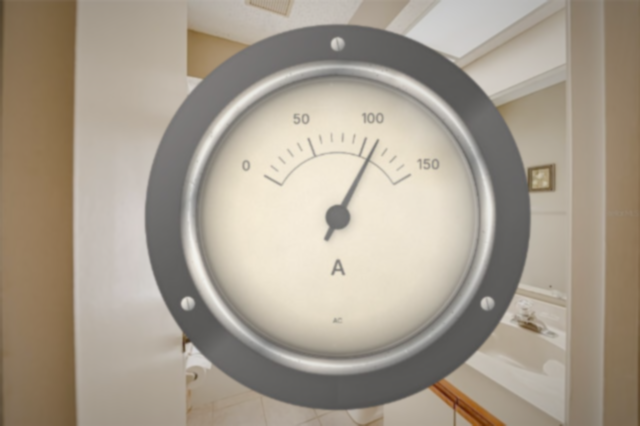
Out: {"value": 110, "unit": "A"}
